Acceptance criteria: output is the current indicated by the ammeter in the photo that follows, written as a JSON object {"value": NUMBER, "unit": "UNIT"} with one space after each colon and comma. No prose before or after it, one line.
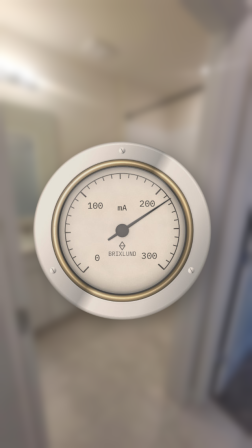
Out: {"value": 215, "unit": "mA"}
